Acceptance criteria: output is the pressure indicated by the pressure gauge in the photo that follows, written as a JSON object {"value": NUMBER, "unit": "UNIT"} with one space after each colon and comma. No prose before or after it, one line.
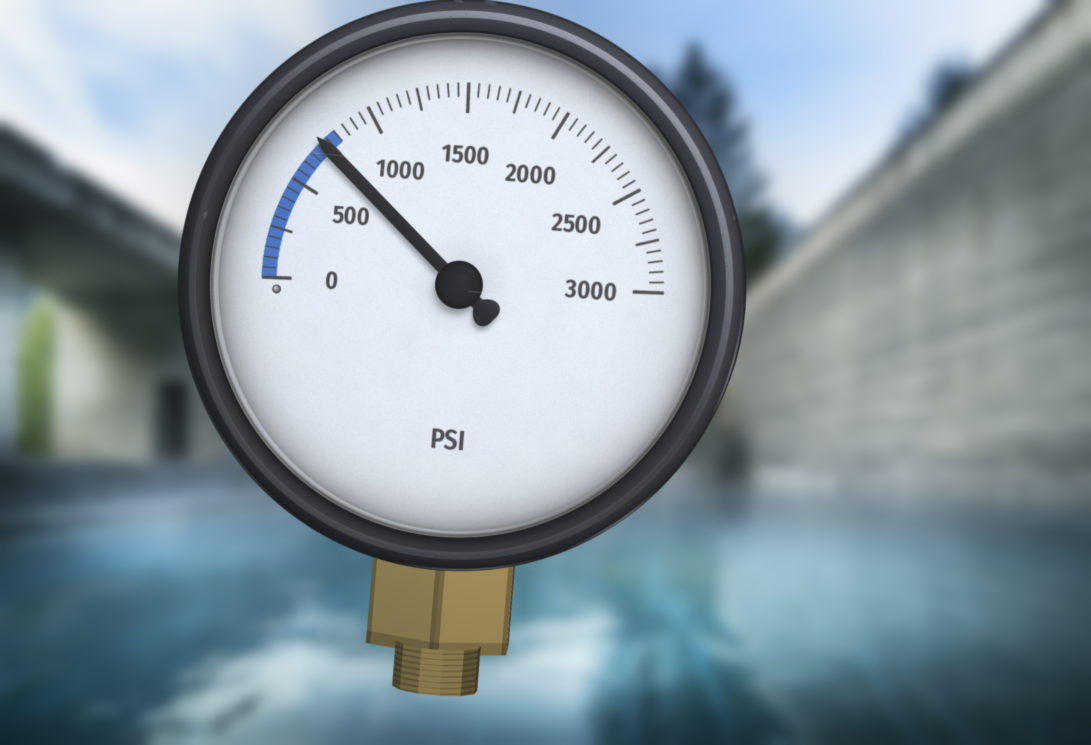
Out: {"value": 725, "unit": "psi"}
